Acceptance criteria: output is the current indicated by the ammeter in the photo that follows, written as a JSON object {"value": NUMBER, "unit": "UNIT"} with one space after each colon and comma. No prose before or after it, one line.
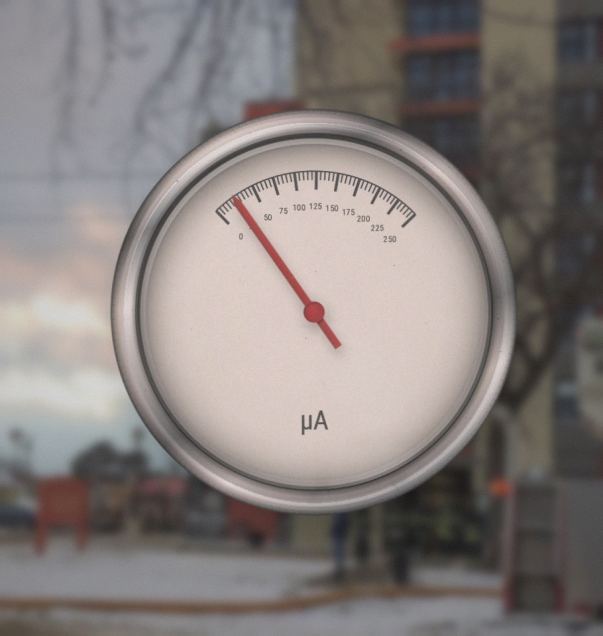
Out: {"value": 25, "unit": "µA"}
